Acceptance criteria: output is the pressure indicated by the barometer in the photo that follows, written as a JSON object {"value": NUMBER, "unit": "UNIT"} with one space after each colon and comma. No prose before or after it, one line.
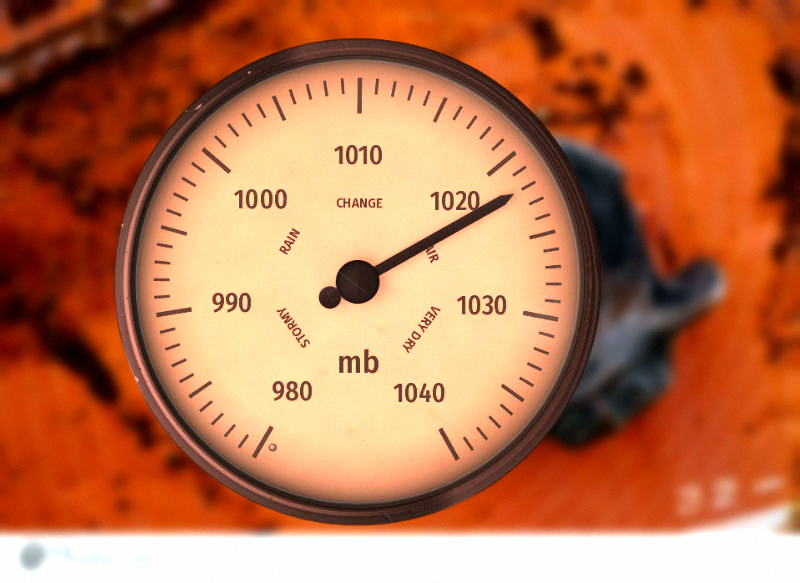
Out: {"value": 1022, "unit": "mbar"}
